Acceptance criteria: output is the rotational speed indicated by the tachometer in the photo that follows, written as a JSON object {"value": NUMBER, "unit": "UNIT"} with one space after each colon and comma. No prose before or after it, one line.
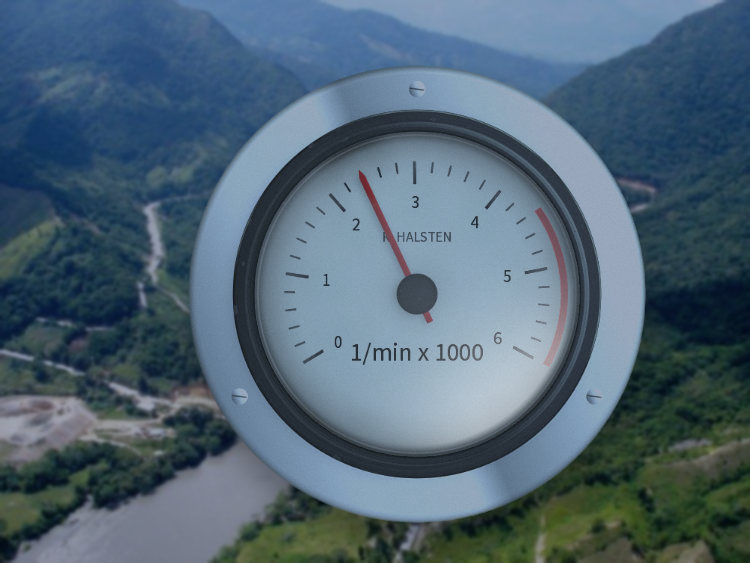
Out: {"value": 2400, "unit": "rpm"}
